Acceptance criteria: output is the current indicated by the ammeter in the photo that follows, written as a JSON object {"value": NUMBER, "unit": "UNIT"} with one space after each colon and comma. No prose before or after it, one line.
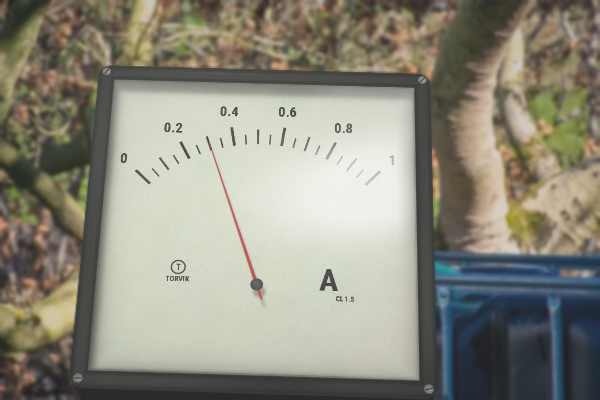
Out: {"value": 0.3, "unit": "A"}
